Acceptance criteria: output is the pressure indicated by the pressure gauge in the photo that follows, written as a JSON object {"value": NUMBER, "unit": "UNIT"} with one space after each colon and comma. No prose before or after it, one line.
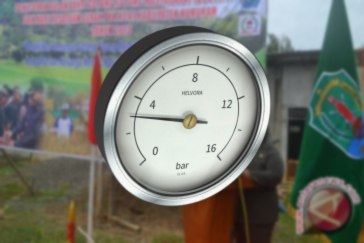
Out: {"value": 3, "unit": "bar"}
